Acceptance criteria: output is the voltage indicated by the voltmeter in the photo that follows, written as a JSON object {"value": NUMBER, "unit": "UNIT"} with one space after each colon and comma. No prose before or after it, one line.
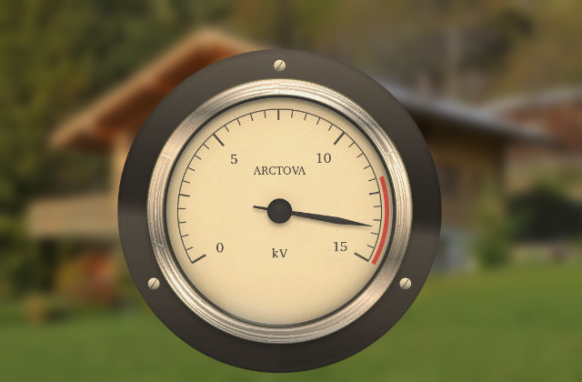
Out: {"value": 13.75, "unit": "kV"}
